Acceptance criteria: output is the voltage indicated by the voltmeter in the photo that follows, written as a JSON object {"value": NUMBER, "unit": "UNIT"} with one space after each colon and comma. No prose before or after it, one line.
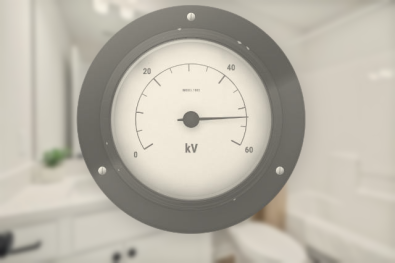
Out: {"value": 52.5, "unit": "kV"}
